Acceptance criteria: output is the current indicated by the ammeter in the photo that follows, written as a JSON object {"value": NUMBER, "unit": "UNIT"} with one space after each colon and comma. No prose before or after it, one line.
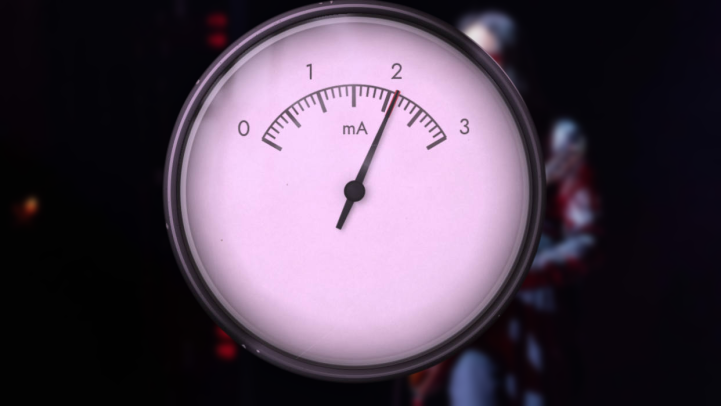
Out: {"value": 2.1, "unit": "mA"}
